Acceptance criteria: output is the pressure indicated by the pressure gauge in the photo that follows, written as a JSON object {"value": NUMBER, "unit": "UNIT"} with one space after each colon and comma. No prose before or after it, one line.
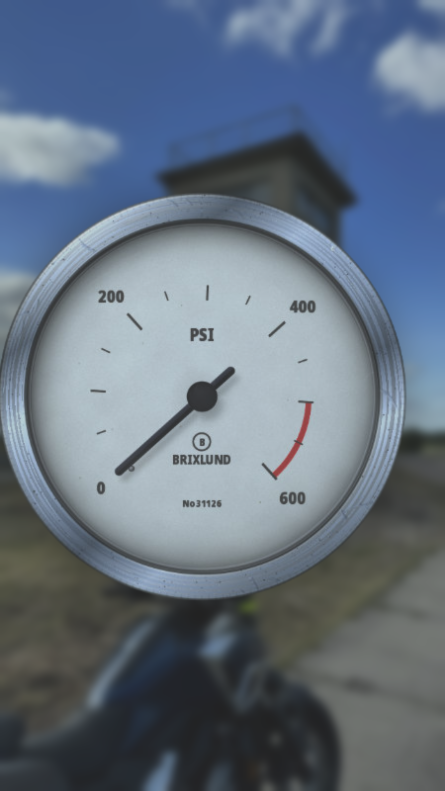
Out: {"value": 0, "unit": "psi"}
